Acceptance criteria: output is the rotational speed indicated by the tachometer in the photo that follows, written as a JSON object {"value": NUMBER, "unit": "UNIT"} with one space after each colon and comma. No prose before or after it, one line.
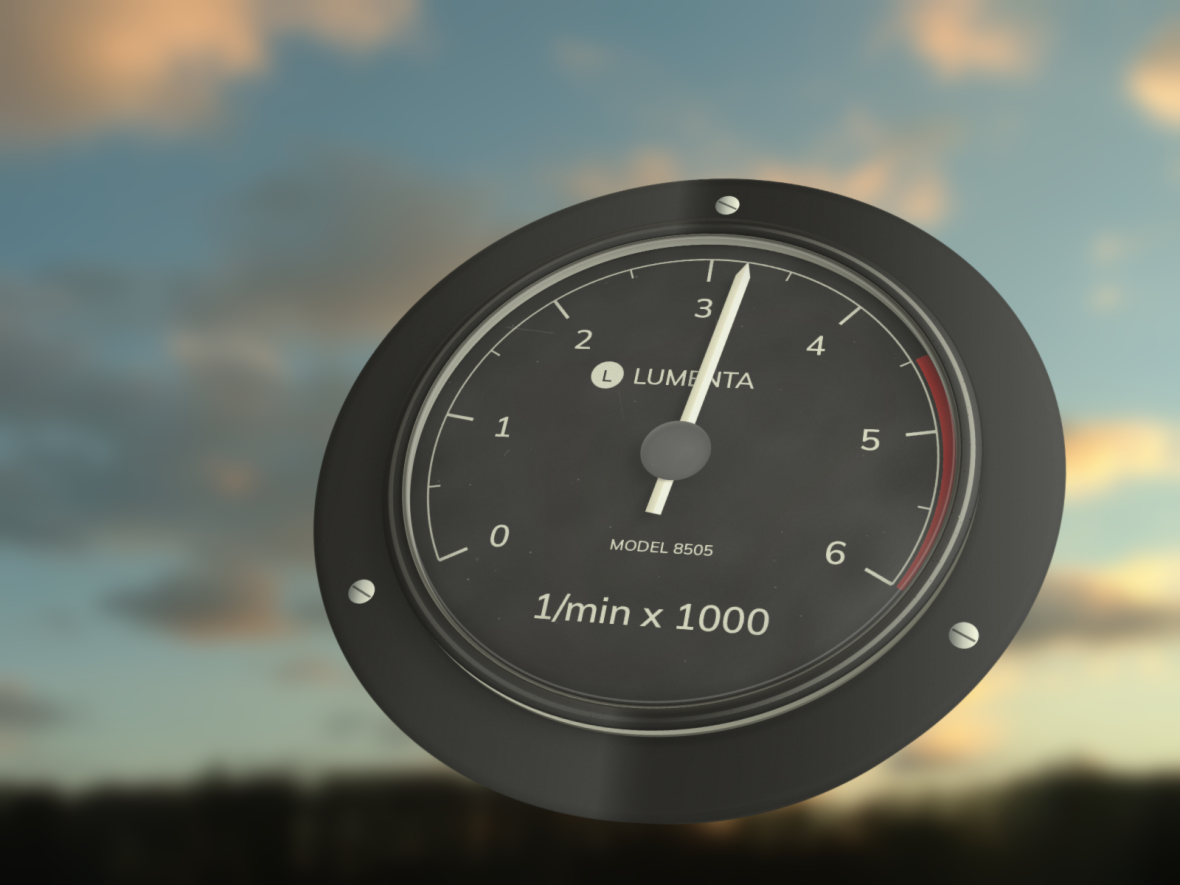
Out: {"value": 3250, "unit": "rpm"}
